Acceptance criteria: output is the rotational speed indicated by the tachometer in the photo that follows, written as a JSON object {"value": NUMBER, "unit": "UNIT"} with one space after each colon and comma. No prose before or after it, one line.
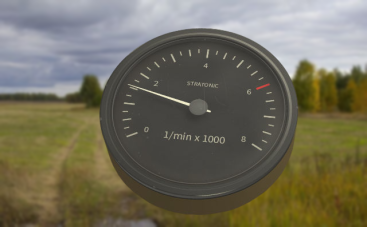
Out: {"value": 1500, "unit": "rpm"}
